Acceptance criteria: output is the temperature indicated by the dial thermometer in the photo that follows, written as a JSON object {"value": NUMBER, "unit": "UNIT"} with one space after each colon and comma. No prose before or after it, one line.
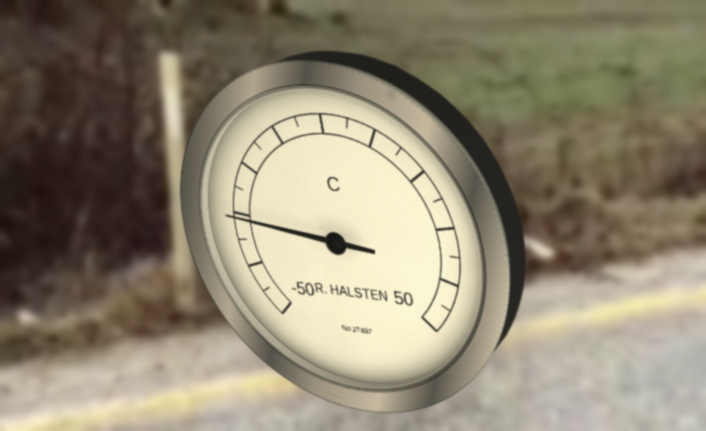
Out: {"value": -30, "unit": "°C"}
